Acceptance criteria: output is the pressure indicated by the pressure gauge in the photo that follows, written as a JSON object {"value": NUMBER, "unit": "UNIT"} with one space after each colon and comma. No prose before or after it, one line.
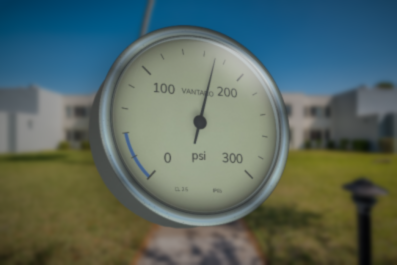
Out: {"value": 170, "unit": "psi"}
